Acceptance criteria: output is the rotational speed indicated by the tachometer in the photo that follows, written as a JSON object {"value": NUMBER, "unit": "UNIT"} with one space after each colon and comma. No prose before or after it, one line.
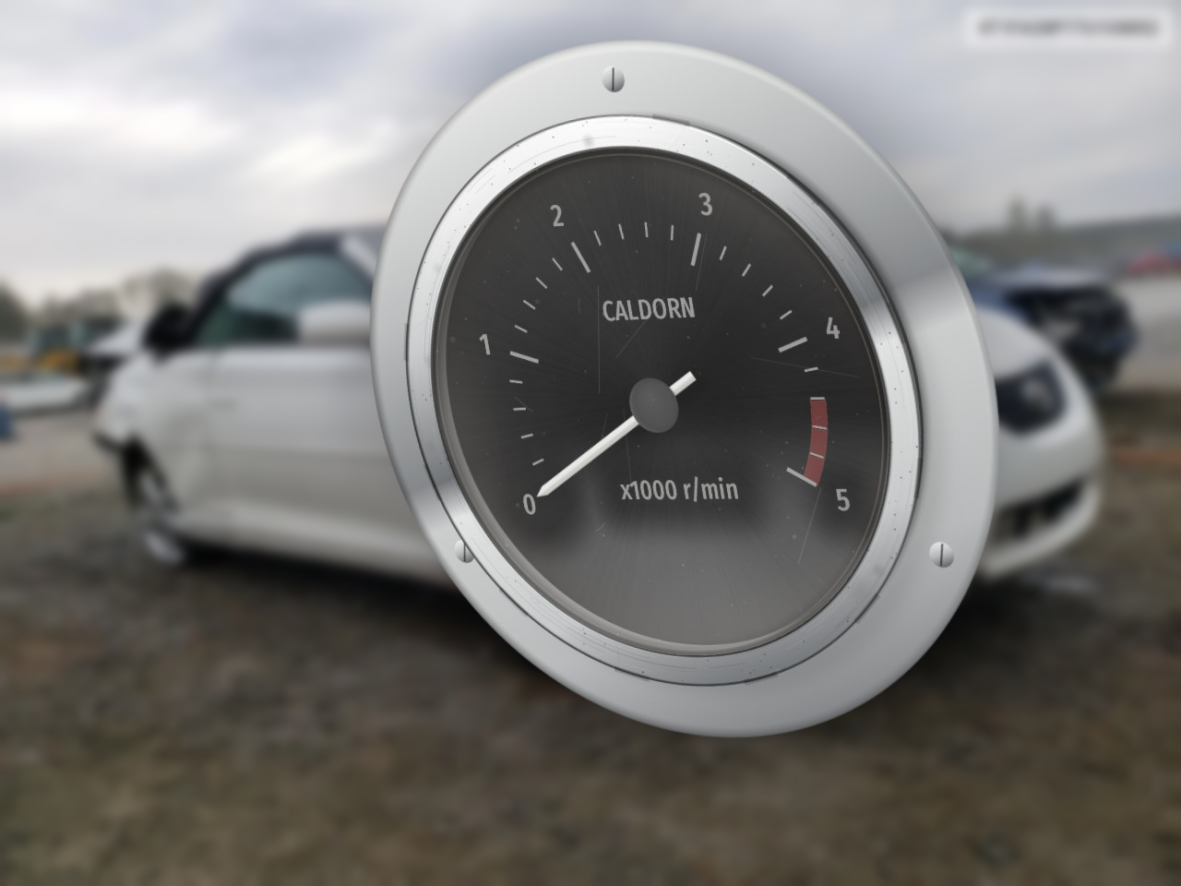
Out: {"value": 0, "unit": "rpm"}
